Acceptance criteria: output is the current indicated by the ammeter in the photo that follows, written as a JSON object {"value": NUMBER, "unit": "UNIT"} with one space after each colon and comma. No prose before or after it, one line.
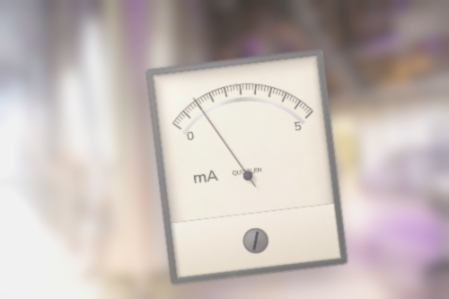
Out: {"value": 1, "unit": "mA"}
